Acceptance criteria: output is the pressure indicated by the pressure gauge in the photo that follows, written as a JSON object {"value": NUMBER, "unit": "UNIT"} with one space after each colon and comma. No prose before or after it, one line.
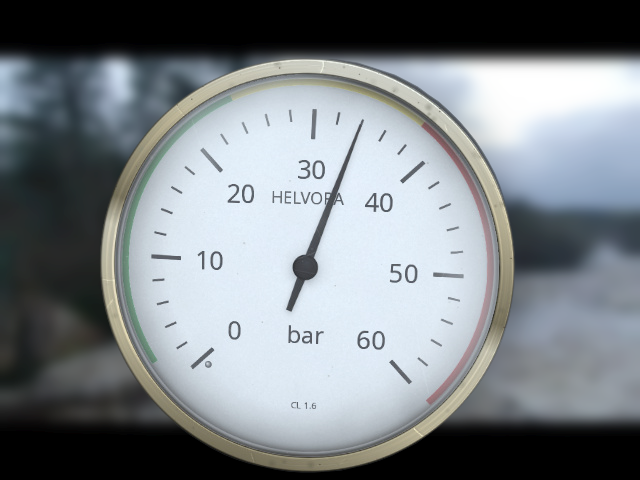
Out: {"value": 34, "unit": "bar"}
